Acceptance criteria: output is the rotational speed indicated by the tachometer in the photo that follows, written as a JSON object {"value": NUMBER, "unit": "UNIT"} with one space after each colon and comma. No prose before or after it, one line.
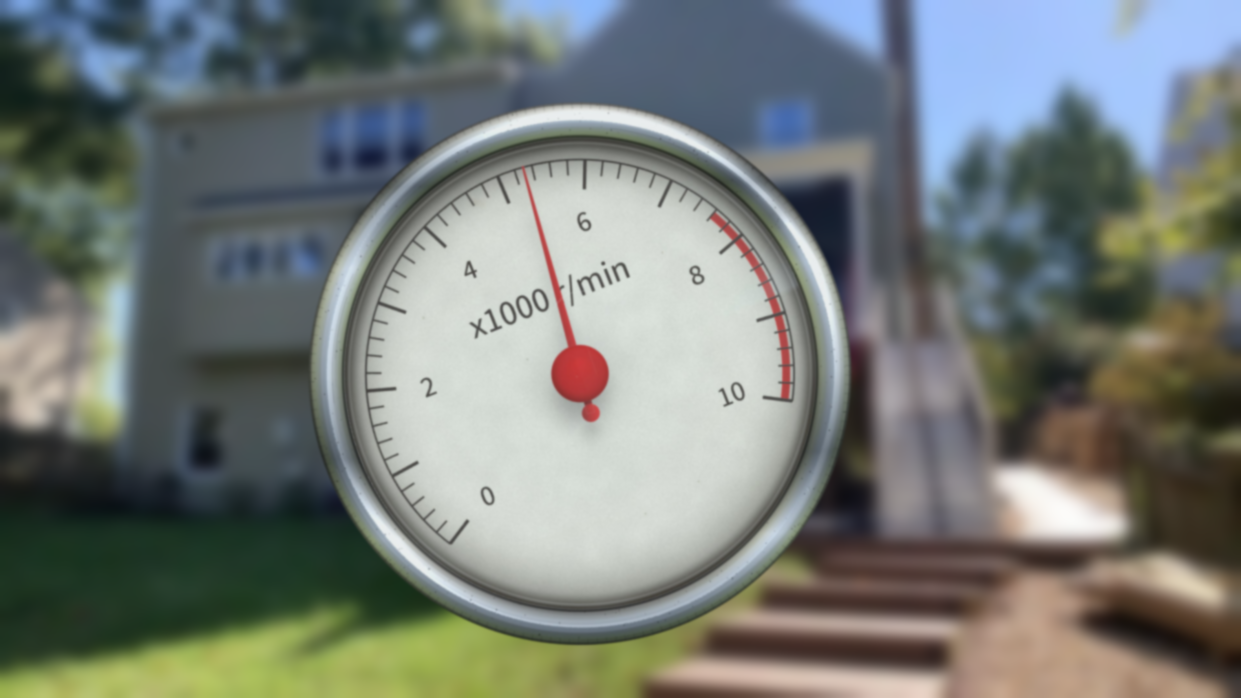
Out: {"value": 5300, "unit": "rpm"}
